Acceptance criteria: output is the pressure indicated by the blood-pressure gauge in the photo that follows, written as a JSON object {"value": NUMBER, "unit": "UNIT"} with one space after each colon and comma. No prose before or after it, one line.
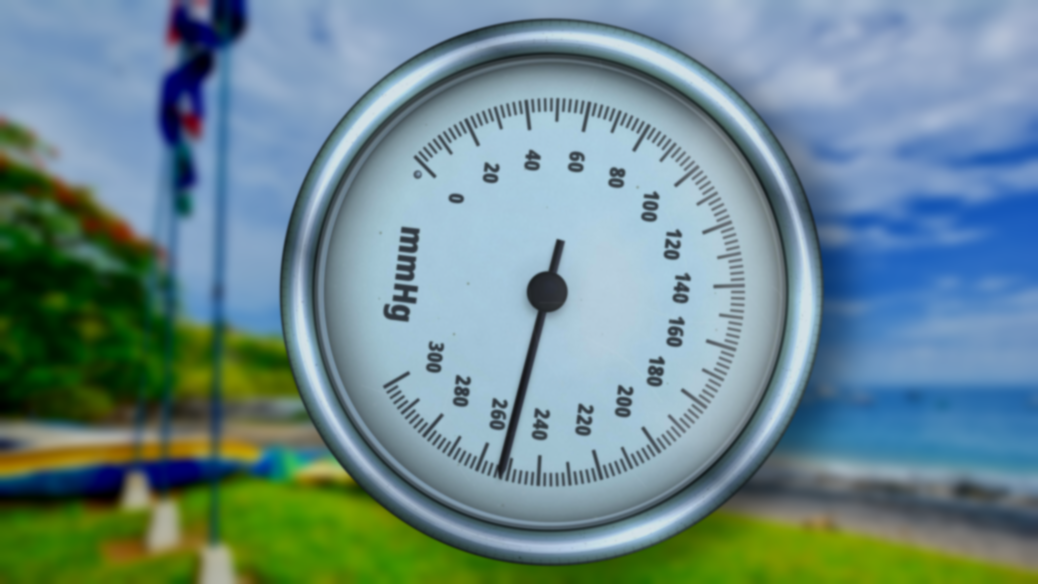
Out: {"value": 252, "unit": "mmHg"}
